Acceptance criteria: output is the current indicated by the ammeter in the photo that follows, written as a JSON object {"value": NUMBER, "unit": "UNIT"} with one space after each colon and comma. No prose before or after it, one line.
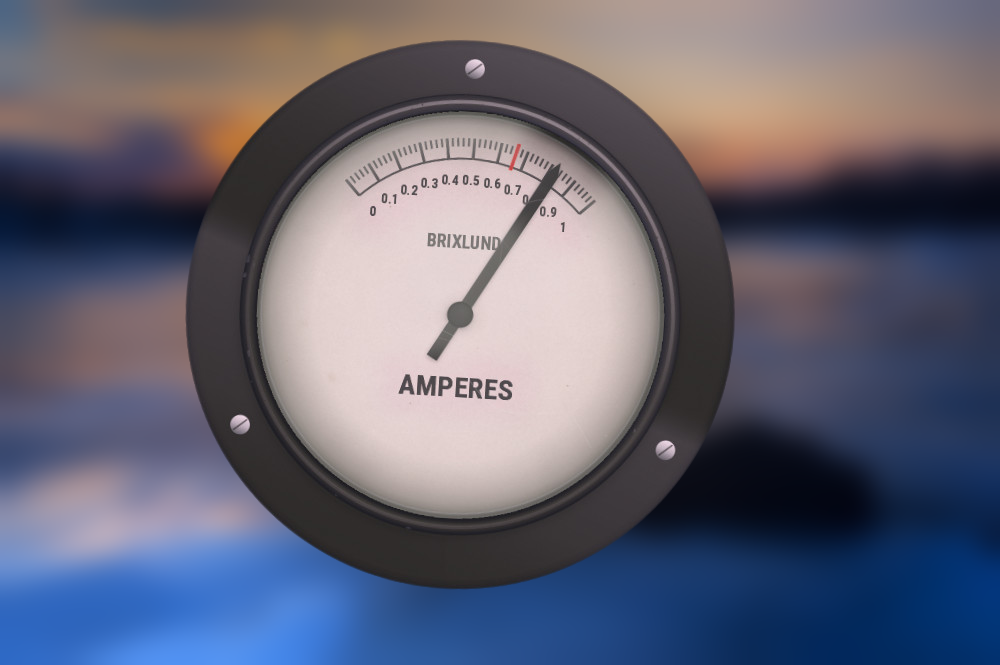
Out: {"value": 0.82, "unit": "A"}
